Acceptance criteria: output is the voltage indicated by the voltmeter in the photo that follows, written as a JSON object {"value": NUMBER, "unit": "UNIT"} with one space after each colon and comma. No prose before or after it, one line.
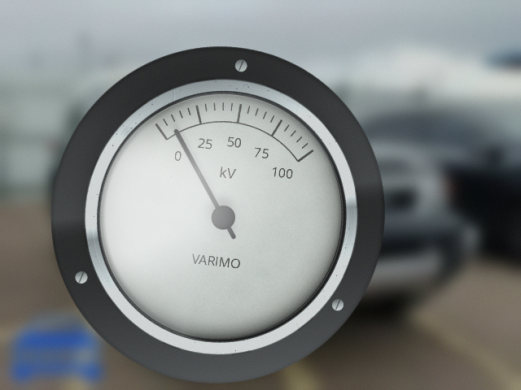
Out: {"value": 7.5, "unit": "kV"}
